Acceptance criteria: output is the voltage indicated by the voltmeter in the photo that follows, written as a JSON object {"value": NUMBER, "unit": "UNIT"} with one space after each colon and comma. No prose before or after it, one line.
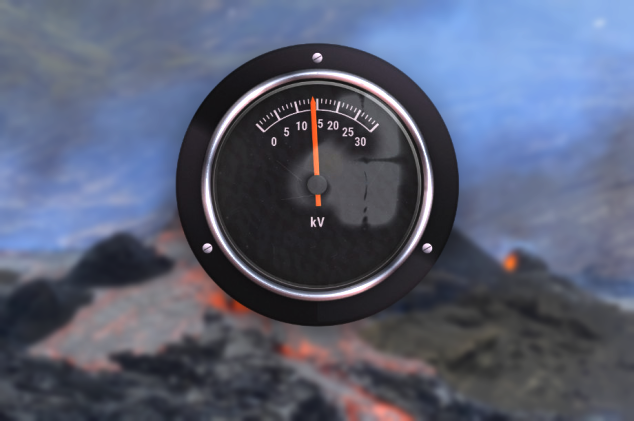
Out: {"value": 14, "unit": "kV"}
